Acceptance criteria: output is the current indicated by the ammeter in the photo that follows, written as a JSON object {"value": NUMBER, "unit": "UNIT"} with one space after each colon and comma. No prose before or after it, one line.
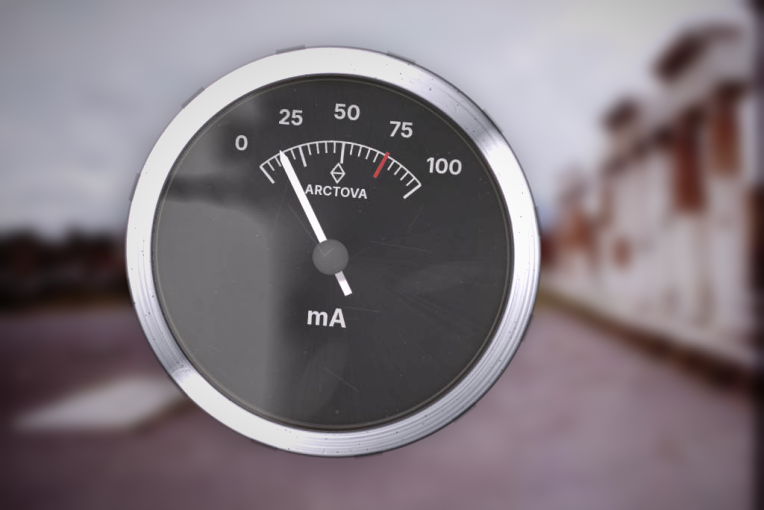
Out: {"value": 15, "unit": "mA"}
